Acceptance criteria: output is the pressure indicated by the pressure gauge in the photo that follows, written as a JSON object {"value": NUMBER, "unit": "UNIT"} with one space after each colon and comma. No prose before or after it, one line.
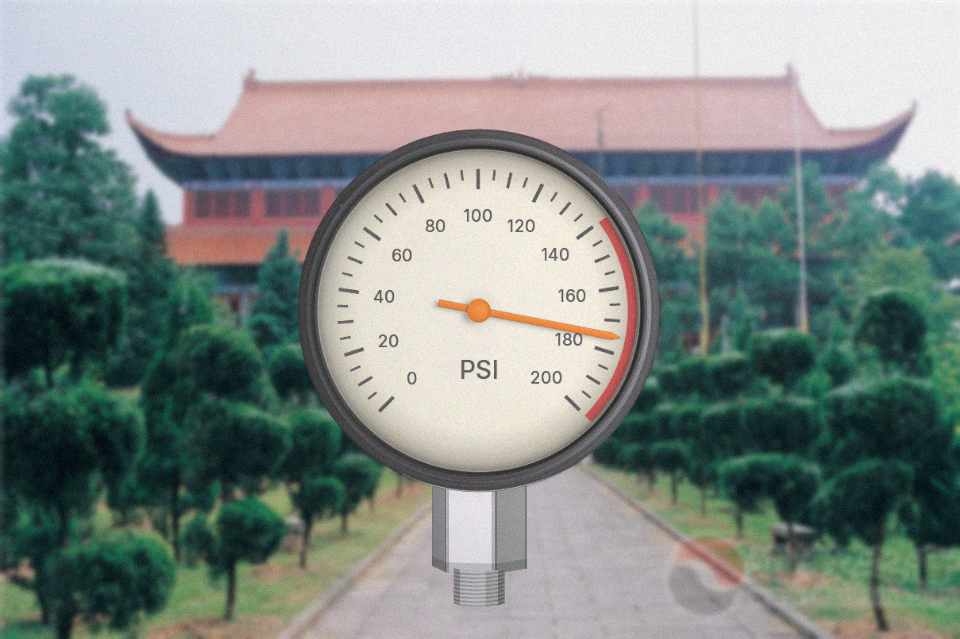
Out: {"value": 175, "unit": "psi"}
